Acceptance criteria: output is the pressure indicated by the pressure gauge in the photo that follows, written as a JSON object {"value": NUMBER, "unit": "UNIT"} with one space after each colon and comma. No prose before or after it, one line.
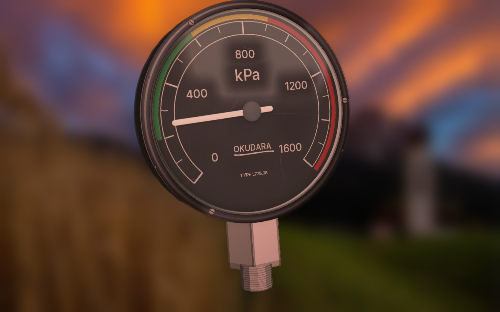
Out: {"value": 250, "unit": "kPa"}
